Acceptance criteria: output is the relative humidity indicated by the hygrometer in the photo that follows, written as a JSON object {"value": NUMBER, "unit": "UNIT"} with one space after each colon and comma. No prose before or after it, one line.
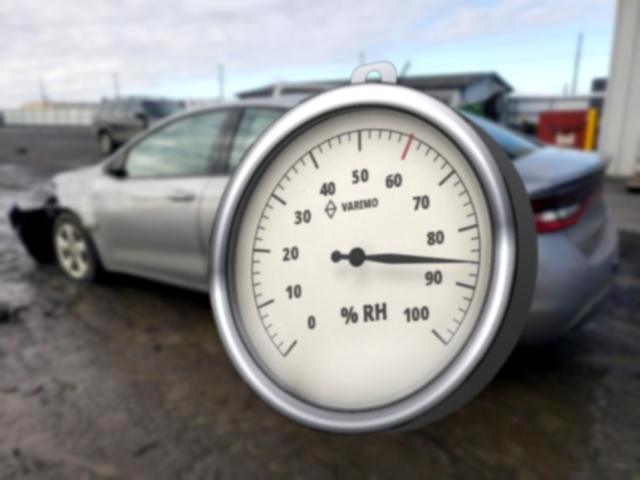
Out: {"value": 86, "unit": "%"}
